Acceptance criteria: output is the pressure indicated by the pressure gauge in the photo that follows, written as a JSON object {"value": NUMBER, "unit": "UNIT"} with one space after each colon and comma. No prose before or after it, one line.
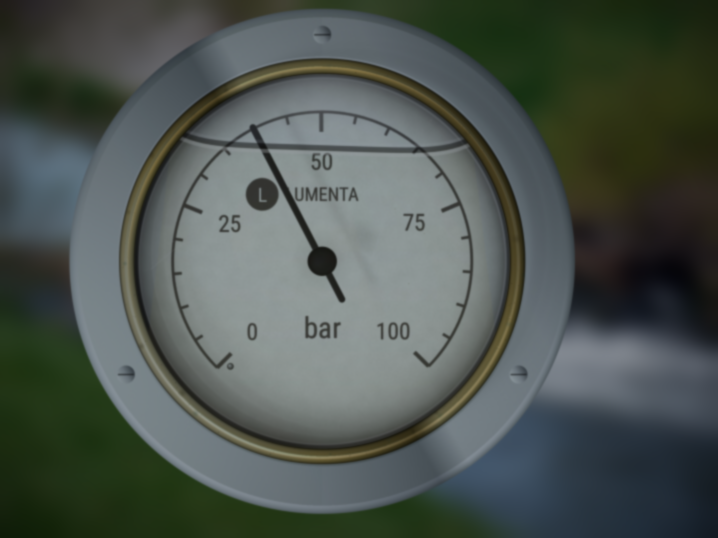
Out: {"value": 40, "unit": "bar"}
